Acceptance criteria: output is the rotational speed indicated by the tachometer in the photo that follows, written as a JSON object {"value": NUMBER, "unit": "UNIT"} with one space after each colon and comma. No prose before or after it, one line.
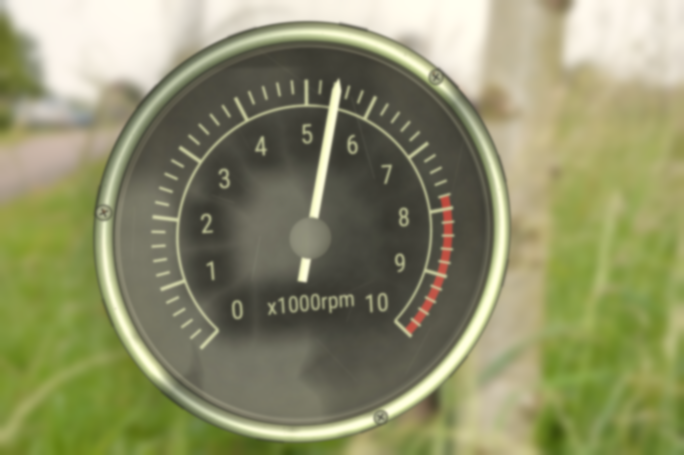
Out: {"value": 5400, "unit": "rpm"}
